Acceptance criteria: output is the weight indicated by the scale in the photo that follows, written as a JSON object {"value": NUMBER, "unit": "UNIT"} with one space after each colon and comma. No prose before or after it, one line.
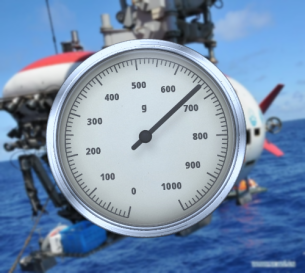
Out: {"value": 670, "unit": "g"}
